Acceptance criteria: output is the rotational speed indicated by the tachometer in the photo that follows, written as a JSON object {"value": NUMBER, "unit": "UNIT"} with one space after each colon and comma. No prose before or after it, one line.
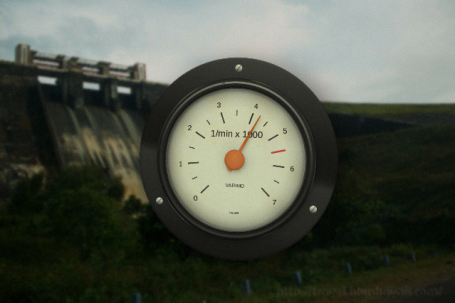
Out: {"value": 4250, "unit": "rpm"}
